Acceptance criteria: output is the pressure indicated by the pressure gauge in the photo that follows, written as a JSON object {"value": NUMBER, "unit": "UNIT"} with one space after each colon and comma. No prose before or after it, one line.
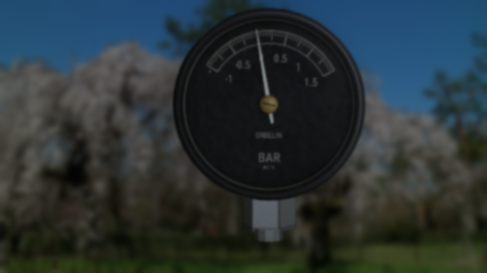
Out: {"value": 0, "unit": "bar"}
